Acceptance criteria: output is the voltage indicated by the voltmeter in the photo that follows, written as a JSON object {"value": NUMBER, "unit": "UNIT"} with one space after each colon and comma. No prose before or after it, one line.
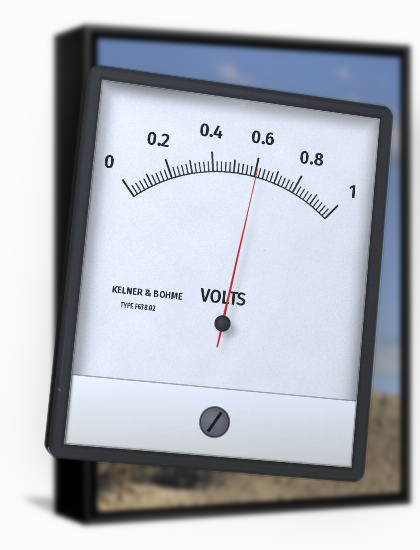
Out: {"value": 0.6, "unit": "V"}
